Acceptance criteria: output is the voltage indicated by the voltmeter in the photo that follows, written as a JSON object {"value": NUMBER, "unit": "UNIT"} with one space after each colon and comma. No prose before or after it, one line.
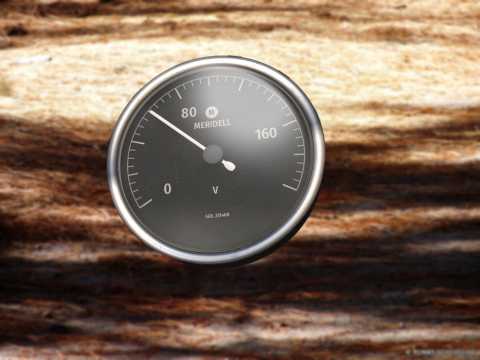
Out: {"value": 60, "unit": "V"}
